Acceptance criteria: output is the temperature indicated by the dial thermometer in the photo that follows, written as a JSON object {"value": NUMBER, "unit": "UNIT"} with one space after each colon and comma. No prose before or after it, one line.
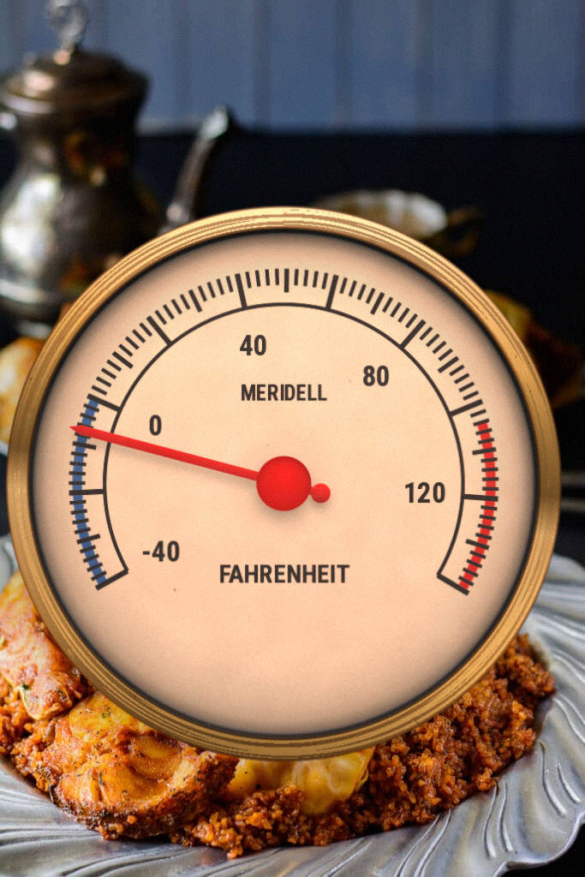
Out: {"value": -7, "unit": "°F"}
